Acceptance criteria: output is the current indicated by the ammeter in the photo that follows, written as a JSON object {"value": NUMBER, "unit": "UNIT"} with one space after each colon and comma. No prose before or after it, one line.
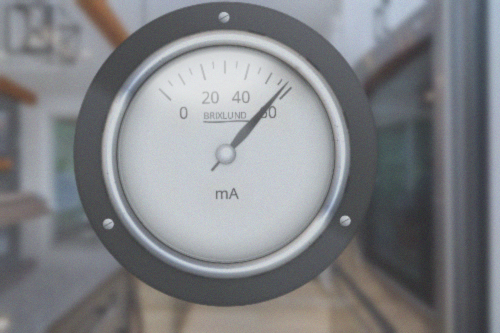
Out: {"value": 57.5, "unit": "mA"}
